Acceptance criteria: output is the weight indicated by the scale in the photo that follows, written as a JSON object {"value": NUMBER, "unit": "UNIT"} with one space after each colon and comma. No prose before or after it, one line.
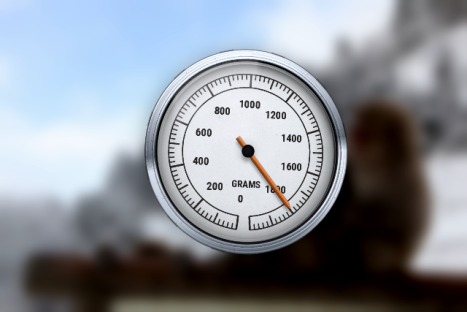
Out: {"value": 1800, "unit": "g"}
